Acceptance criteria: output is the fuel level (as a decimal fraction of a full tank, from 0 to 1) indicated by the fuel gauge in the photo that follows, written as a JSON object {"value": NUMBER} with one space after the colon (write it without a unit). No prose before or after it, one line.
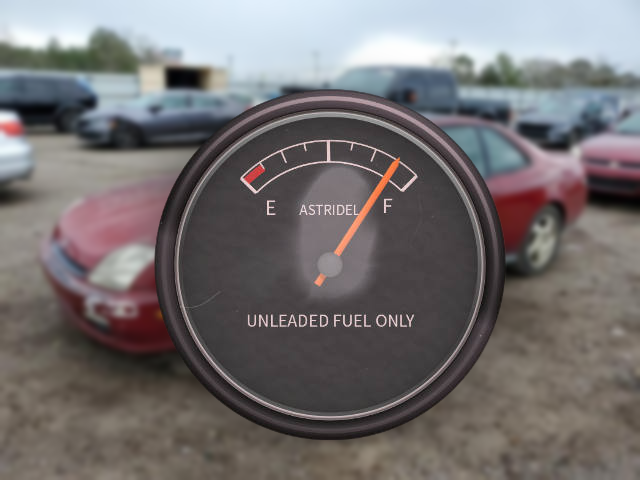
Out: {"value": 0.875}
